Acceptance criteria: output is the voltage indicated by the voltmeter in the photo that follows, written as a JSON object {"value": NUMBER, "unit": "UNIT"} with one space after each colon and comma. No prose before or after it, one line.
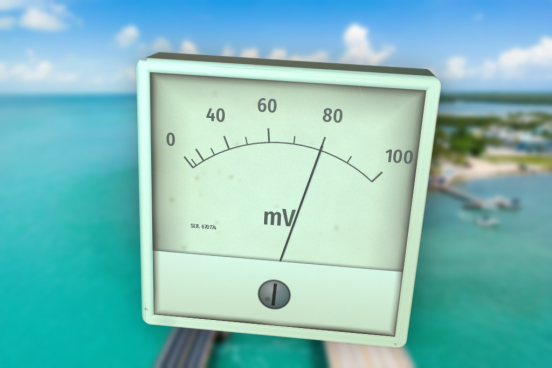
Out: {"value": 80, "unit": "mV"}
